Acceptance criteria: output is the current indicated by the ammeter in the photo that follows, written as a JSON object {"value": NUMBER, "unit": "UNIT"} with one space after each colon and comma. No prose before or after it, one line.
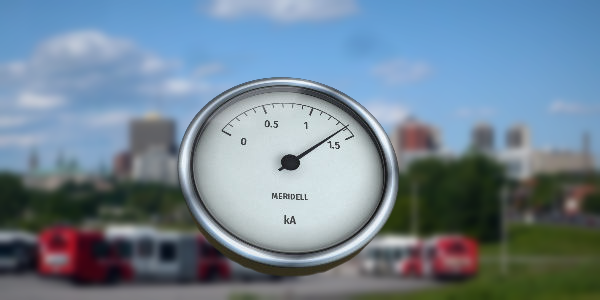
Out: {"value": 1.4, "unit": "kA"}
